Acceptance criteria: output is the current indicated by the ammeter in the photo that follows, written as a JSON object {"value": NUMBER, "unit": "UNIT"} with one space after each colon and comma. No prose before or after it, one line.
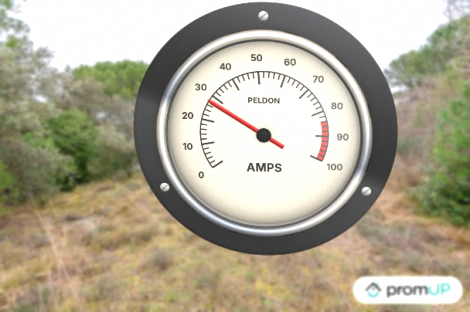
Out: {"value": 28, "unit": "A"}
